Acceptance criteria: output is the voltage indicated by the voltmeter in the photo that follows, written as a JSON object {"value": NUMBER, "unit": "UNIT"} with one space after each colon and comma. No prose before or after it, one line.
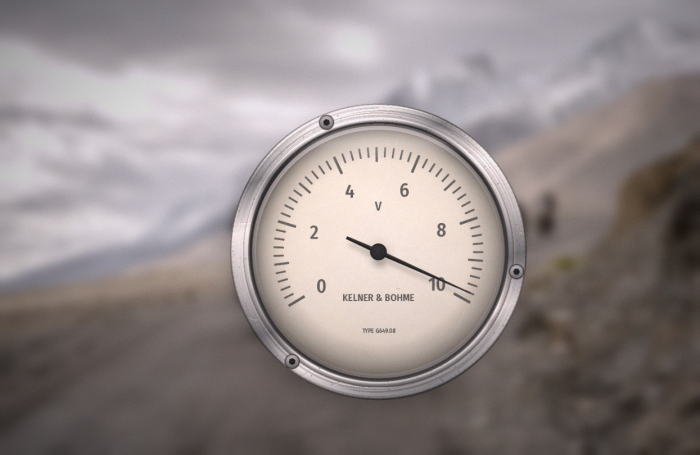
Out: {"value": 9.8, "unit": "V"}
